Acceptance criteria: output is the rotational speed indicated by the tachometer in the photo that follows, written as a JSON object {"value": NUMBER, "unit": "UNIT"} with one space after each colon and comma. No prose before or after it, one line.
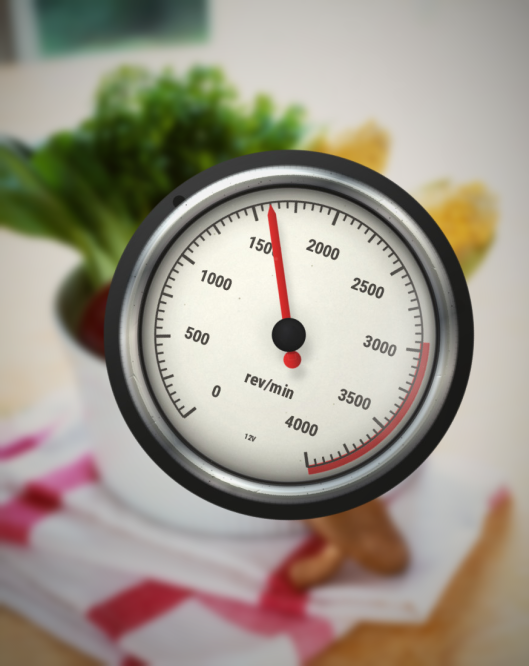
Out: {"value": 1600, "unit": "rpm"}
